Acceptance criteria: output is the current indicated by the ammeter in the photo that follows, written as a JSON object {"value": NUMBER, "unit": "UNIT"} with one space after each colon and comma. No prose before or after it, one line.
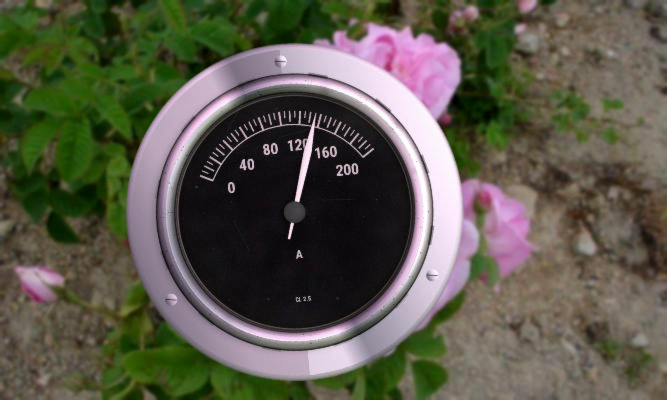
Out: {"value": 135, "unit": "A"}
